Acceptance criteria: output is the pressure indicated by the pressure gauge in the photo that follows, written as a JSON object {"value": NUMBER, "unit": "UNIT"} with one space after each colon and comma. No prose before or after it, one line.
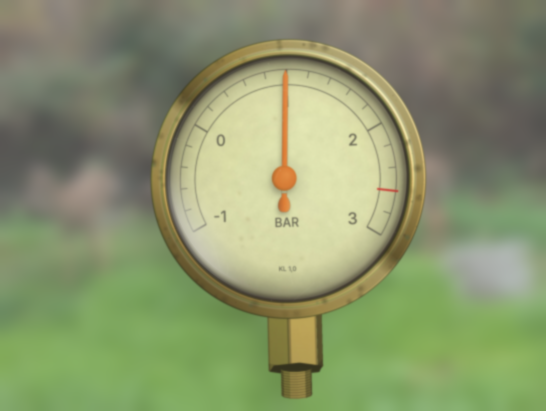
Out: {"value": 1, "unit": "bar"}
